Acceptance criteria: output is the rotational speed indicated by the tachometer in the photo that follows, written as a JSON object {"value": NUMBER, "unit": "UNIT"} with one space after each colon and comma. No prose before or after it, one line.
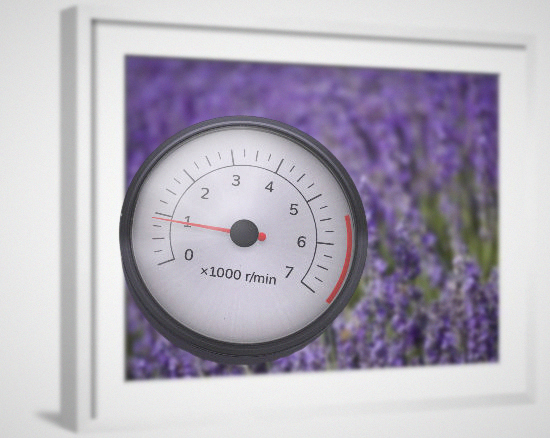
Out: {"value": 875, "unit": "rpm"}
